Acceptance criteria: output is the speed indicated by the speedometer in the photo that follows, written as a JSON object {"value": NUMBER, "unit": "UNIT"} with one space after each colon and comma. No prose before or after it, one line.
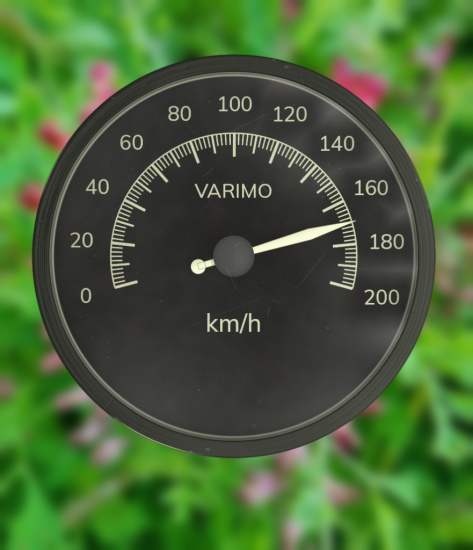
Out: {"value": 170, "unit": "km/h"}
